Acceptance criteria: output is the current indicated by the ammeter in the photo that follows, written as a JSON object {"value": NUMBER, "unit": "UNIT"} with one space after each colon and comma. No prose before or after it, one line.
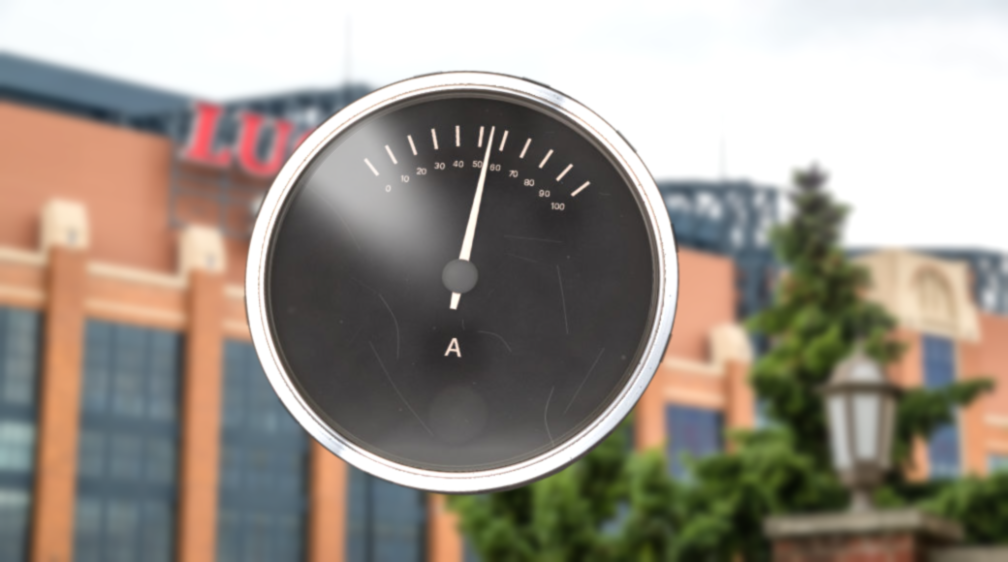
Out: {"value": 55, "unit": "A"}
